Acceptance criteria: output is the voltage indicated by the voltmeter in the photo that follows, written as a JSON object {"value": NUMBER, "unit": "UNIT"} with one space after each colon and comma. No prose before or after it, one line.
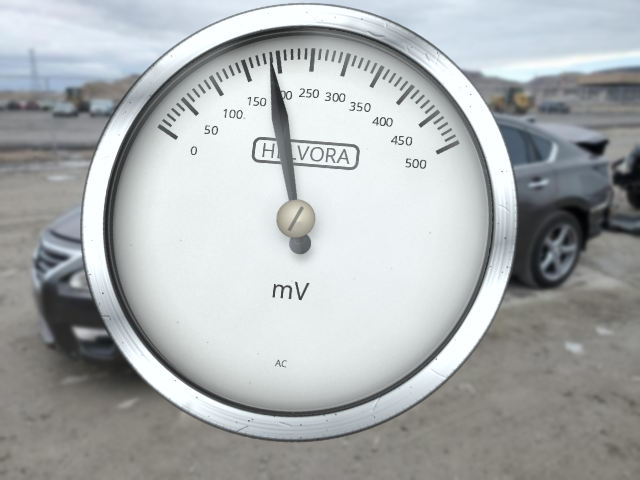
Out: {"value": 190, "unit": "mV"}
